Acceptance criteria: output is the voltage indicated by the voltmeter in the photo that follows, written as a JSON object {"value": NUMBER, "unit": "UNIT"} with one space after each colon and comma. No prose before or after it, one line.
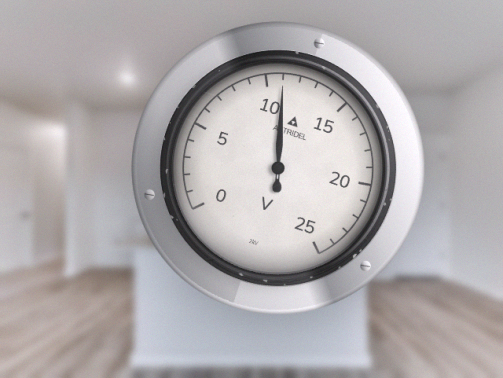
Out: {"value": 11, "unit": "V"}
